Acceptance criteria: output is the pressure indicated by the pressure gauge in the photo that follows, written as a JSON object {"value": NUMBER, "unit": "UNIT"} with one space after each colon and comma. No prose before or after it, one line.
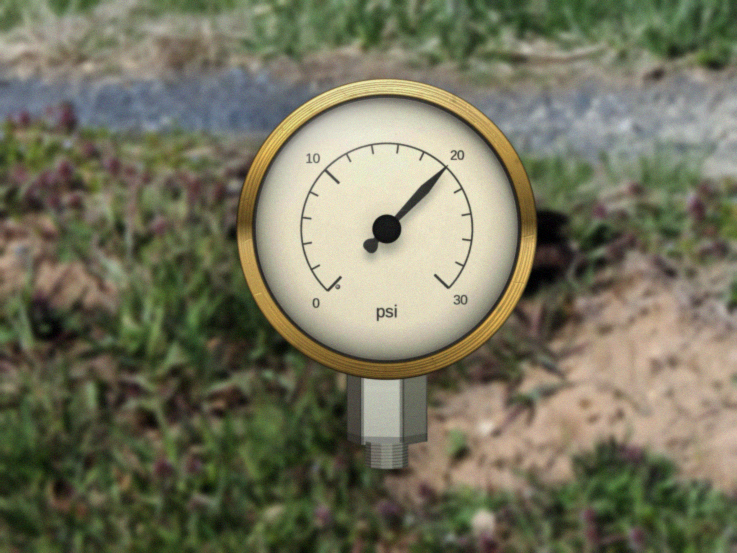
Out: {"value": 20, "unit": "psi"}
